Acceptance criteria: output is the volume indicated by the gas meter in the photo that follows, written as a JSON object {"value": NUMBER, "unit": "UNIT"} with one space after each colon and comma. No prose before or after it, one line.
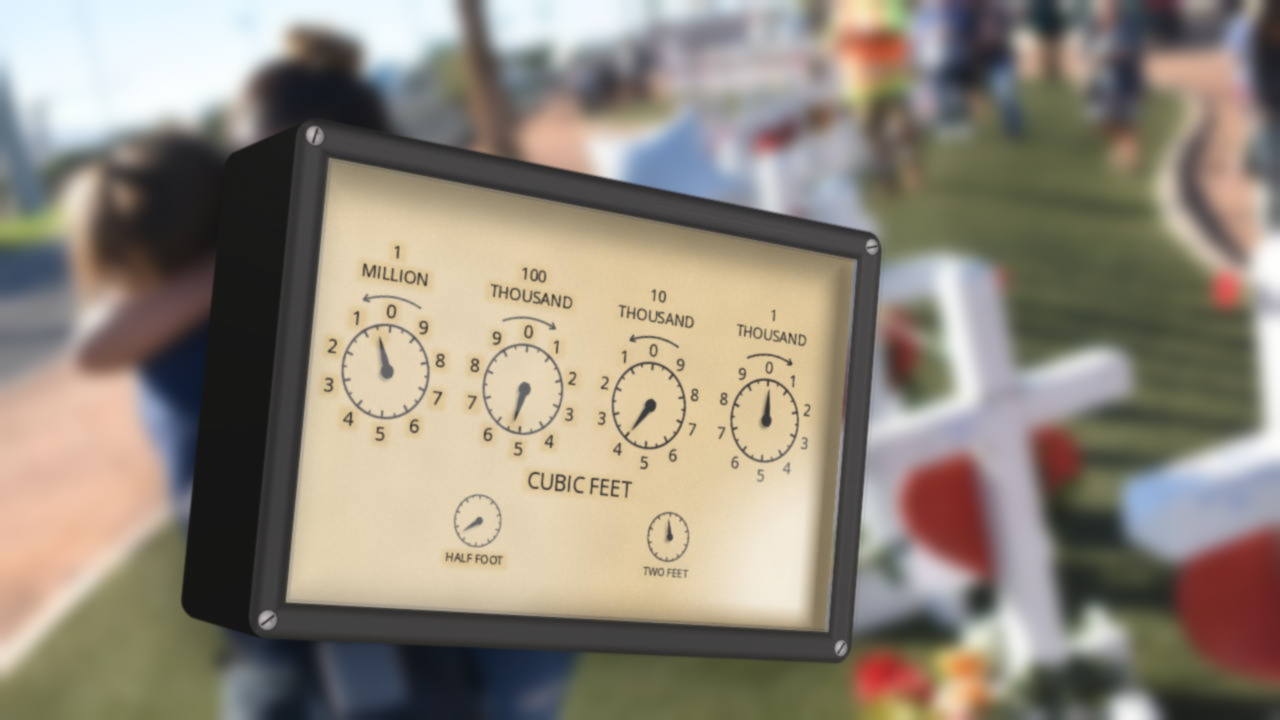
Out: {"value": 54000, "unit": "ft³"}
